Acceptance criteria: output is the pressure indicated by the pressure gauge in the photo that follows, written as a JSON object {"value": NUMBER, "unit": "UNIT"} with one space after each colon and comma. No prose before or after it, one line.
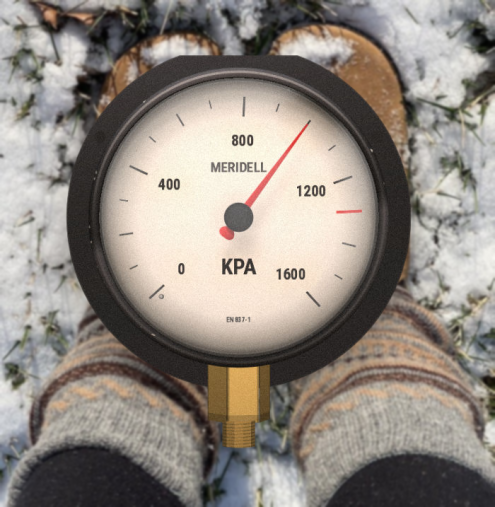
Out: {"value": 1000, "unit": "kPa"}
